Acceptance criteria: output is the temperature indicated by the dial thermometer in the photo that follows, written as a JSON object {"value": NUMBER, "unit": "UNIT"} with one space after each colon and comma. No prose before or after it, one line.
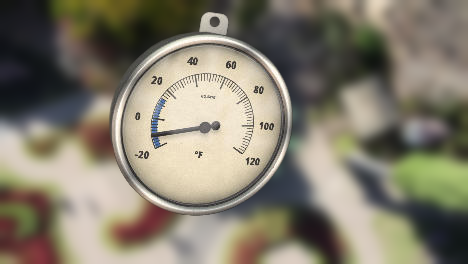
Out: {"value": -10, "unit": "°F"}
